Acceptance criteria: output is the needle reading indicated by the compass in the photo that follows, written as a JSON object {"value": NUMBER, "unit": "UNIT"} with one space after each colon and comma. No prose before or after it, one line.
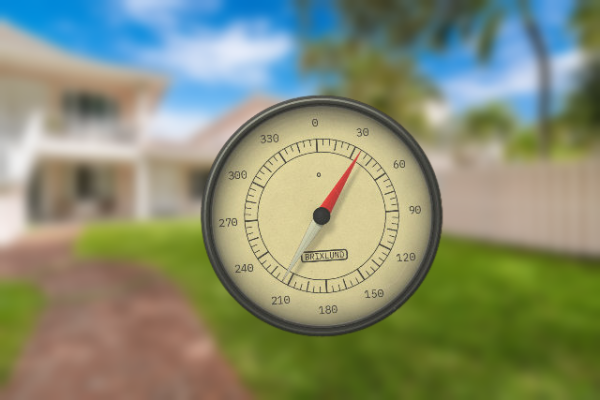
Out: {"value": 35, "unit": "°"}
